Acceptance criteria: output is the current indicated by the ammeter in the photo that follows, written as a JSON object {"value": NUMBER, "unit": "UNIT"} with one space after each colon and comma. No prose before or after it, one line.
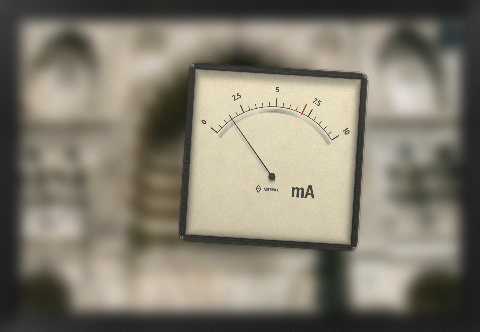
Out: {"value": 1.5, "unit": "mA"}
